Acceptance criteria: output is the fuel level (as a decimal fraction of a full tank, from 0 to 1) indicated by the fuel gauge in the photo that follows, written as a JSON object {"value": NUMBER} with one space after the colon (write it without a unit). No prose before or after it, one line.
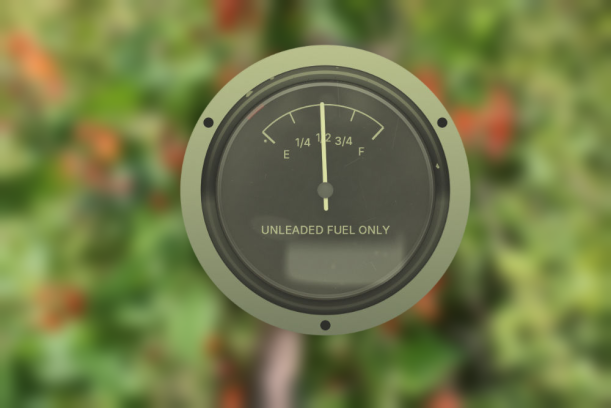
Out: {"value": 0.5}
